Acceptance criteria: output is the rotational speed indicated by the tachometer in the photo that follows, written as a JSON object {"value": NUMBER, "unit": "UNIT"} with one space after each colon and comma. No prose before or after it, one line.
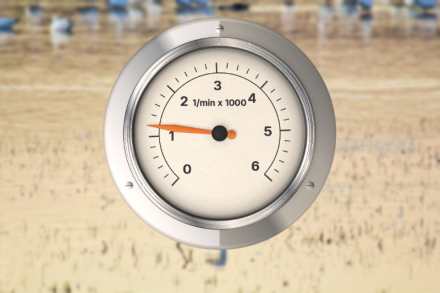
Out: {"value": 1200, "unit": "rpm"}
